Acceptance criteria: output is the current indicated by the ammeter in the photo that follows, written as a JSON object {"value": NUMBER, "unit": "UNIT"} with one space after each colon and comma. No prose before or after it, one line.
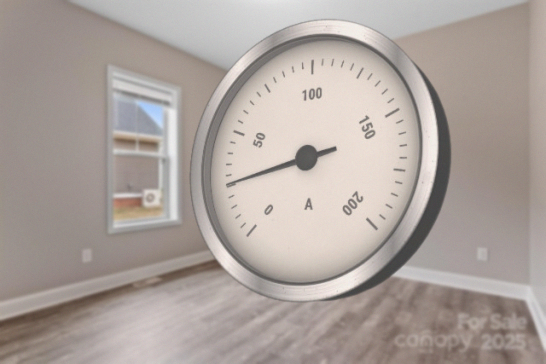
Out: {"value": 25, "unit": "A"}
